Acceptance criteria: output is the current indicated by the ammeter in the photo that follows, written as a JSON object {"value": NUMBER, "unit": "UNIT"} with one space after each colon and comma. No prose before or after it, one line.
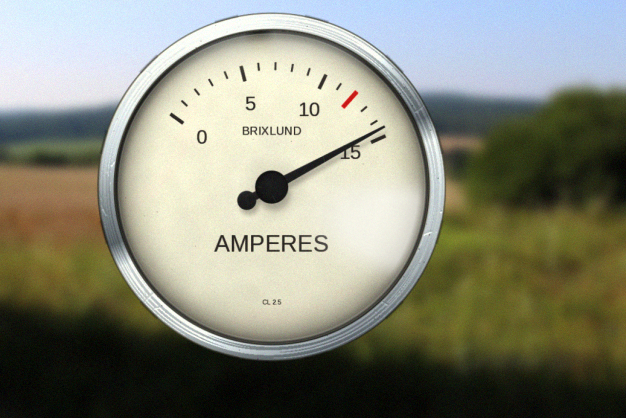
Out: {"value": 14.5, "unit": "A"}
